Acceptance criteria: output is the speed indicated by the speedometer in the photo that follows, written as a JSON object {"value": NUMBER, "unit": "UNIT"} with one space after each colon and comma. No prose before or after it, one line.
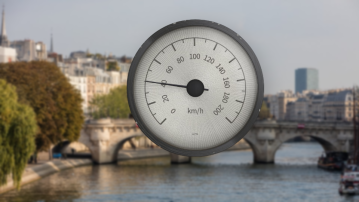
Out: {"value": 40, "unit": "km/h"}
